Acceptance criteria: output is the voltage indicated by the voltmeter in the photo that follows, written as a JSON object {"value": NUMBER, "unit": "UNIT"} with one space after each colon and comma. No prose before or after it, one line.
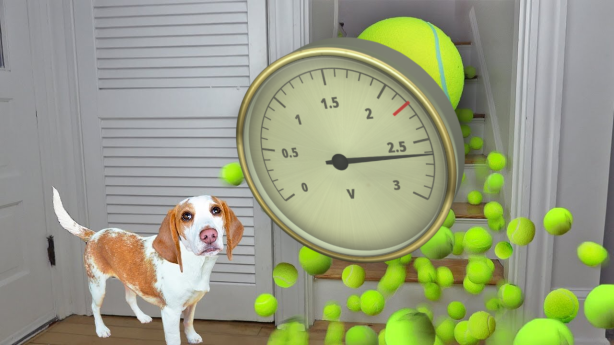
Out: {"value": 2.6, "unit": "V"}
